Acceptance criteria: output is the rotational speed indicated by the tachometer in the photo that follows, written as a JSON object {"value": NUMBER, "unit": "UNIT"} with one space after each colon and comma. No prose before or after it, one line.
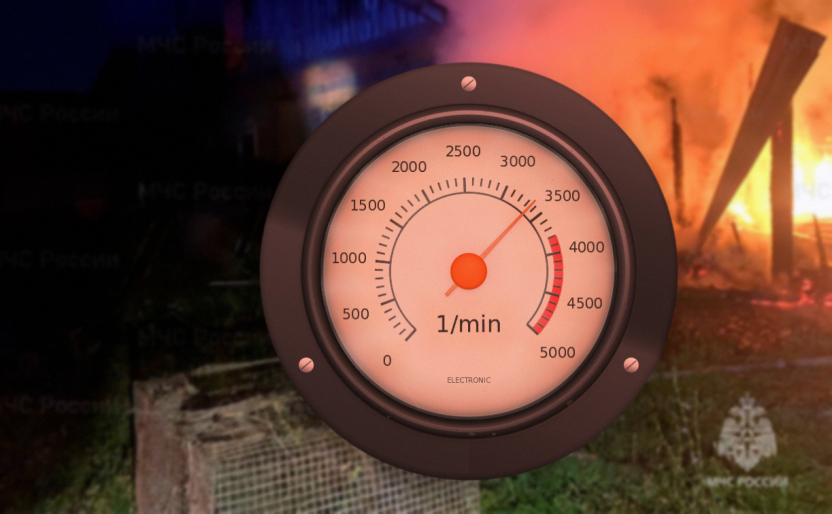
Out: {"value": 3350, "unit": "rpm"}
